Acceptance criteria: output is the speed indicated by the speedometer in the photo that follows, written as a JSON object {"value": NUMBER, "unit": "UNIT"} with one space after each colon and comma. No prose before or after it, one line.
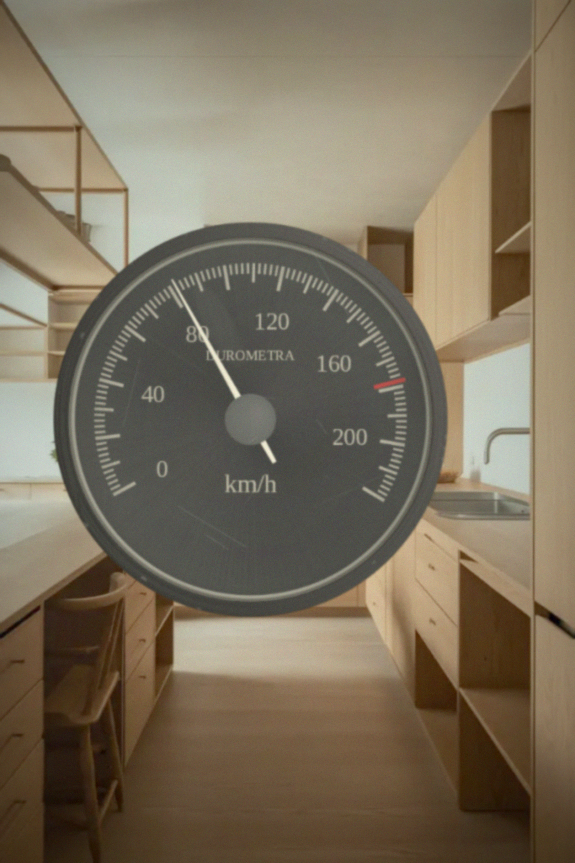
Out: {"value": 82, "unit": "km/h"}
